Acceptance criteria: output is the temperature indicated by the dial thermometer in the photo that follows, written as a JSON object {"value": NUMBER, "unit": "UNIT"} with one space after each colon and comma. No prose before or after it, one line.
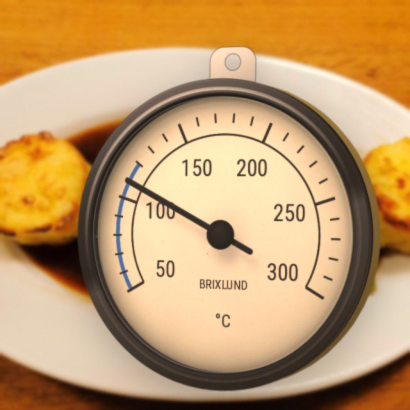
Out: {"value": 110, "unit": "°C"}
